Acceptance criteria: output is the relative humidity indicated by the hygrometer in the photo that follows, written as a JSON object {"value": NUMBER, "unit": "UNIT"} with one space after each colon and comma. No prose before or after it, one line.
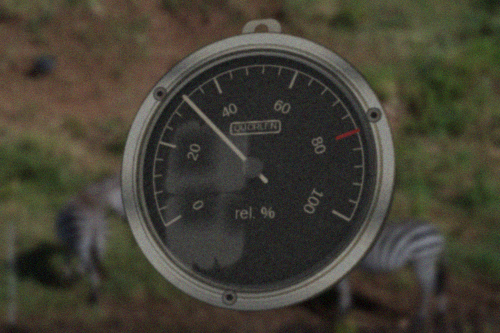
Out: {"value": 32, "unit": "%"}
